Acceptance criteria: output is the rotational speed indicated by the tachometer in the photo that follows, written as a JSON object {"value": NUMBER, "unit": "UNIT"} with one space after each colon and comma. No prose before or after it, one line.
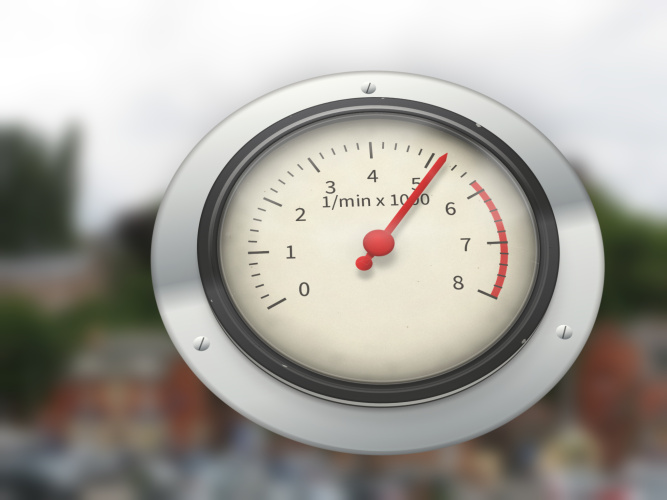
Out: {"value": 5200, "unit": "rpm"}
